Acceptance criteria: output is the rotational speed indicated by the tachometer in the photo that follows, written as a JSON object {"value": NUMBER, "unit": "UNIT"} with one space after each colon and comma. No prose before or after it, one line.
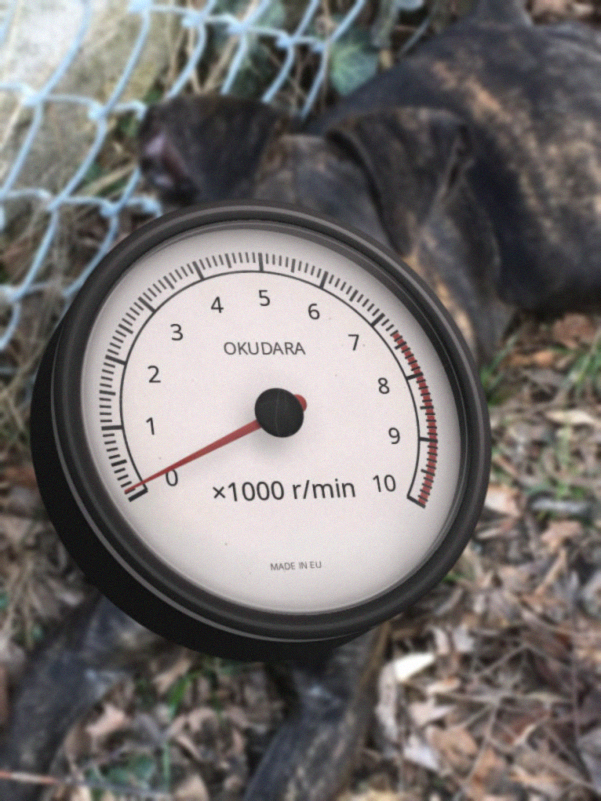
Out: {"value": 100, "unit": "rpm"}
